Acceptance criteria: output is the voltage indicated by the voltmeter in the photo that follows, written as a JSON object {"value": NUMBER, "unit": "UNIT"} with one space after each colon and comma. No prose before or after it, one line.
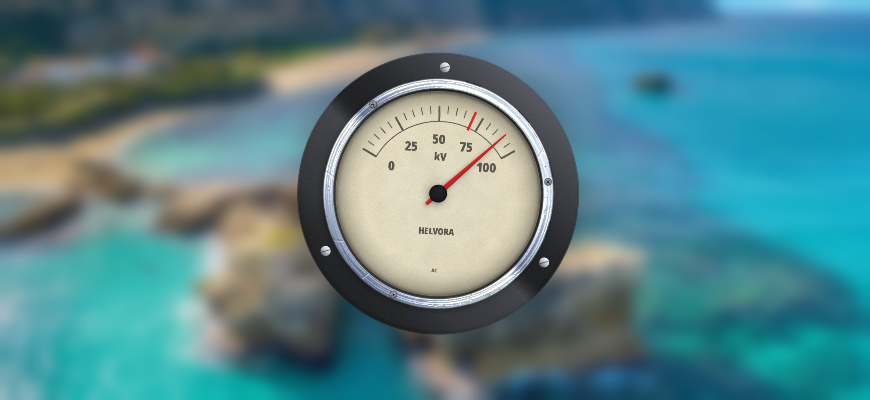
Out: {"value": 90, "unit": "kV"}
